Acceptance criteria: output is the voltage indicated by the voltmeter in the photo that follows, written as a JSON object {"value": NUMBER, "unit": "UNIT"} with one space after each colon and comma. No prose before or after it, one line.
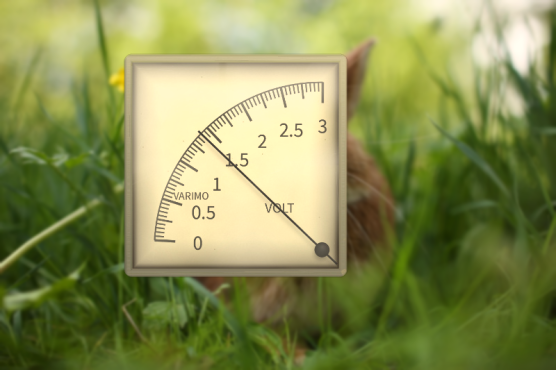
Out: {"value": 1.4, "unit": "V"}
